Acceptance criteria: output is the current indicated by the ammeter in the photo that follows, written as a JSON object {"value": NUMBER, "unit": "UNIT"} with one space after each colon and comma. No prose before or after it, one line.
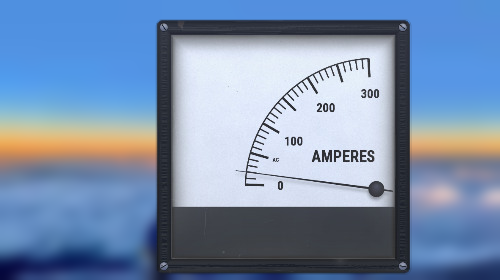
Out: {"value": 20, "unit": "A"}
